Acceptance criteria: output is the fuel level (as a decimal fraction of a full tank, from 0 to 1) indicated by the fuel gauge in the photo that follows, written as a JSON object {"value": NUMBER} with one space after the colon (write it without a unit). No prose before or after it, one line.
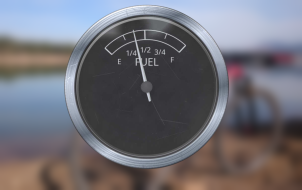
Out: {"value": 0.375}
